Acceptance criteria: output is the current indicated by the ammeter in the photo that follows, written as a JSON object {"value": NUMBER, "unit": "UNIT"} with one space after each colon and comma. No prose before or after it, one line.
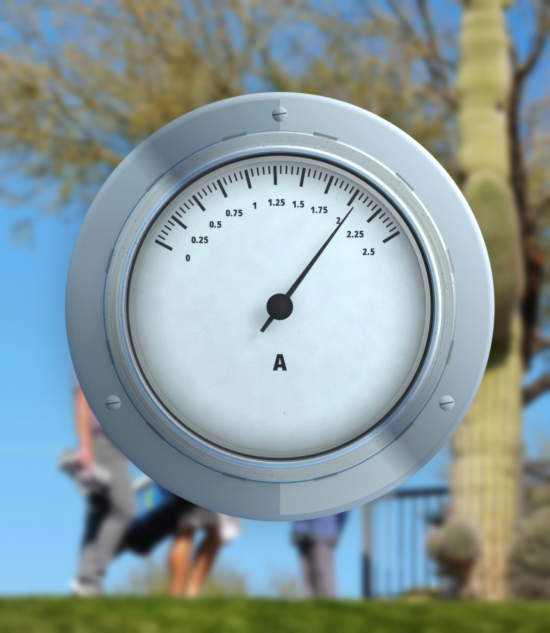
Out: {"value": 2.05, "unit": "A"}
